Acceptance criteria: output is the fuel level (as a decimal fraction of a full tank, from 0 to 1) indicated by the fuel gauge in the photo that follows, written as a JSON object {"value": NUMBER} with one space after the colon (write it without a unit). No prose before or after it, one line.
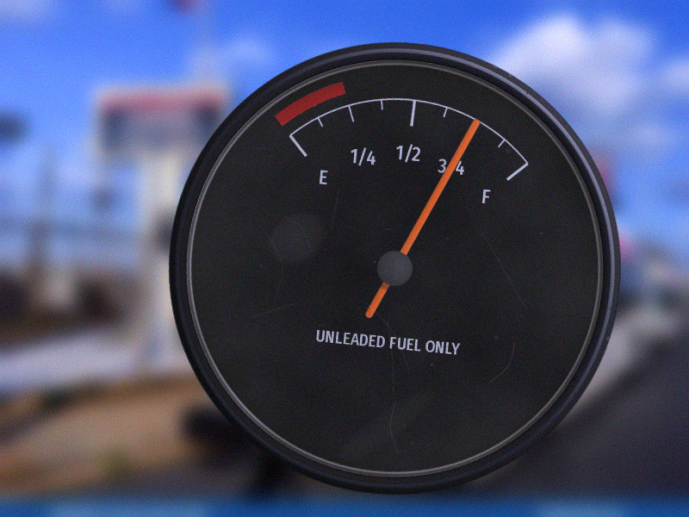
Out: {"value": 0.75}
